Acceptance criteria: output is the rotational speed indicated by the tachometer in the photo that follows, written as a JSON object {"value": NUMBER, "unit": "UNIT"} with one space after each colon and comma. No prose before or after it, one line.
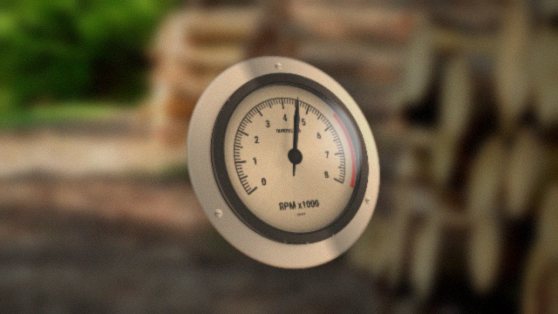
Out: {"value": 4500, "unit": "rpm"}
